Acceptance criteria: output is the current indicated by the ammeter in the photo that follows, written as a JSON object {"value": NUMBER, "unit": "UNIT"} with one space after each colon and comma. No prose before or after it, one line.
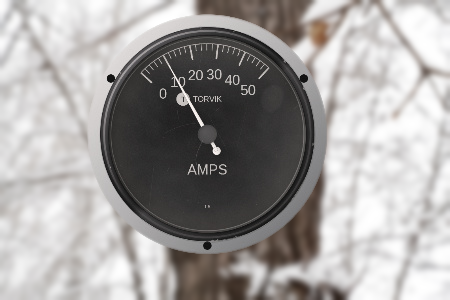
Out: {"value": 10, "unit": "A"}
